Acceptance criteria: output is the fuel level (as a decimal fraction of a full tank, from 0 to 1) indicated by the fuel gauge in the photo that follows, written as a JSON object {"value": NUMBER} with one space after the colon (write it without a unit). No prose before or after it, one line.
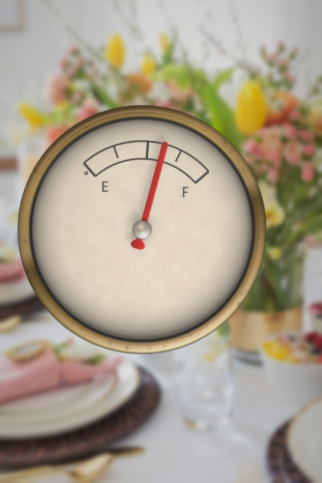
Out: {"value": 0.625}
